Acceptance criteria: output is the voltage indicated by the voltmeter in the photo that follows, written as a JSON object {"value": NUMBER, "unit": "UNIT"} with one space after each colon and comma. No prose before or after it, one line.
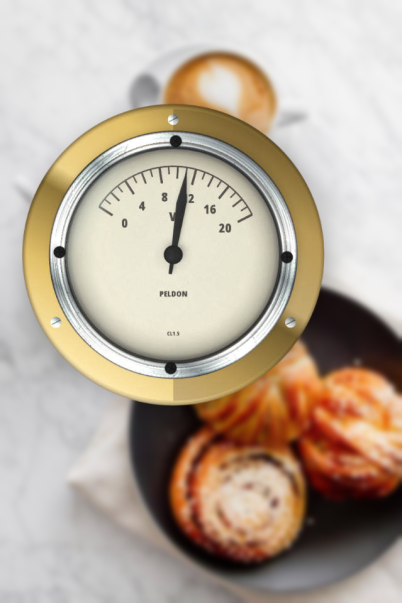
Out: {"value": 11, "unit": "V"}
